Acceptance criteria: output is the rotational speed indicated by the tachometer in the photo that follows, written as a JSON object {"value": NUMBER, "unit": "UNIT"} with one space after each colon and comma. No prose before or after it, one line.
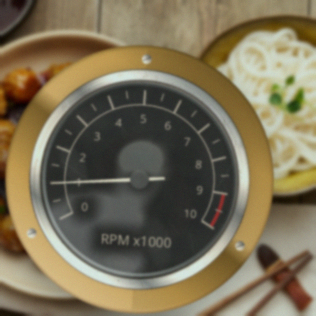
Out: {"value": 1000, "unit": "rpm"}
